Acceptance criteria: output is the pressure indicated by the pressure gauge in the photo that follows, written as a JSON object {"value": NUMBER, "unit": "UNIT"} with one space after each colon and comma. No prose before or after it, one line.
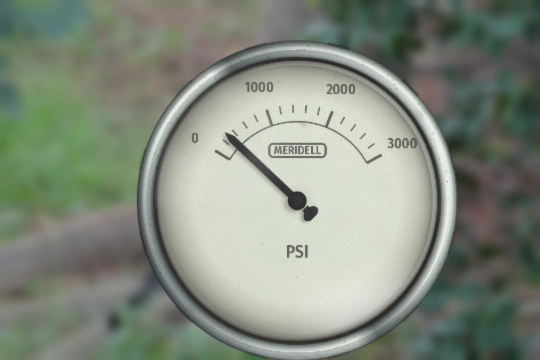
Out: {"value": 300, "unit": "psi"}
